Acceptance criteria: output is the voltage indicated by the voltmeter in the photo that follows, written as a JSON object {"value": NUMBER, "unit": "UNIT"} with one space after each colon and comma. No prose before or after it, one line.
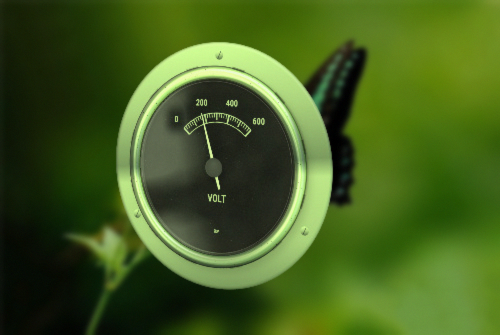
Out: {"value": 200, "unit": "V"}
